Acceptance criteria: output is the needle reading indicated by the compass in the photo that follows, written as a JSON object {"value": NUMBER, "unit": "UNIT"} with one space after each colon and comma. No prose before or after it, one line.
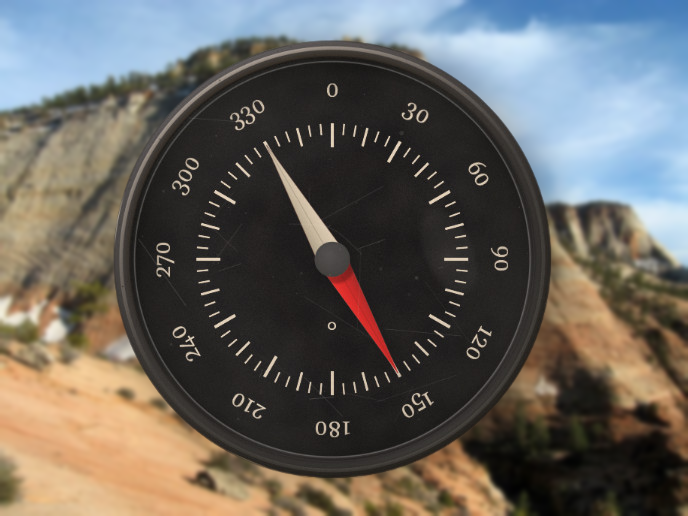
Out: {"value": 150, "unit": "°"}
